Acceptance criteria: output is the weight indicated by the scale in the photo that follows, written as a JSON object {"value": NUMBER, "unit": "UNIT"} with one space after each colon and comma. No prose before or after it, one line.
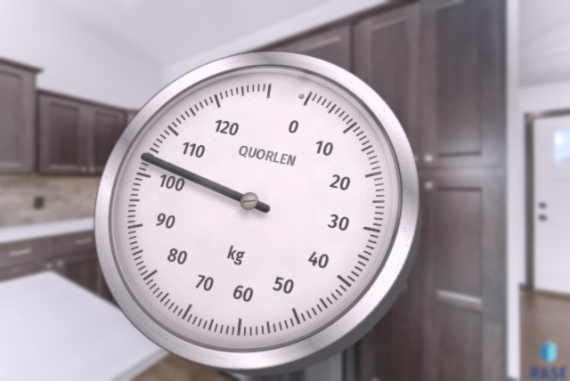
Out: {"value": 103, "unit": "kg"}
